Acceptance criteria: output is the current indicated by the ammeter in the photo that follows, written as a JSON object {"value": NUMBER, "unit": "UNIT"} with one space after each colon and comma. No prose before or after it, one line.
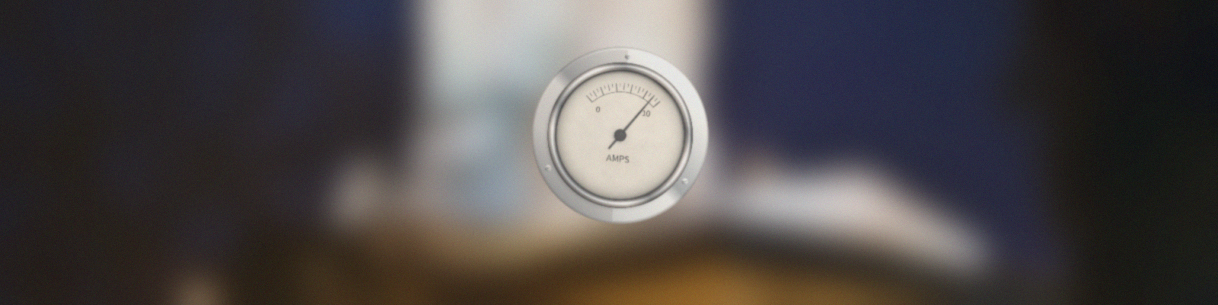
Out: {"value": 9, "unit": "A"}
